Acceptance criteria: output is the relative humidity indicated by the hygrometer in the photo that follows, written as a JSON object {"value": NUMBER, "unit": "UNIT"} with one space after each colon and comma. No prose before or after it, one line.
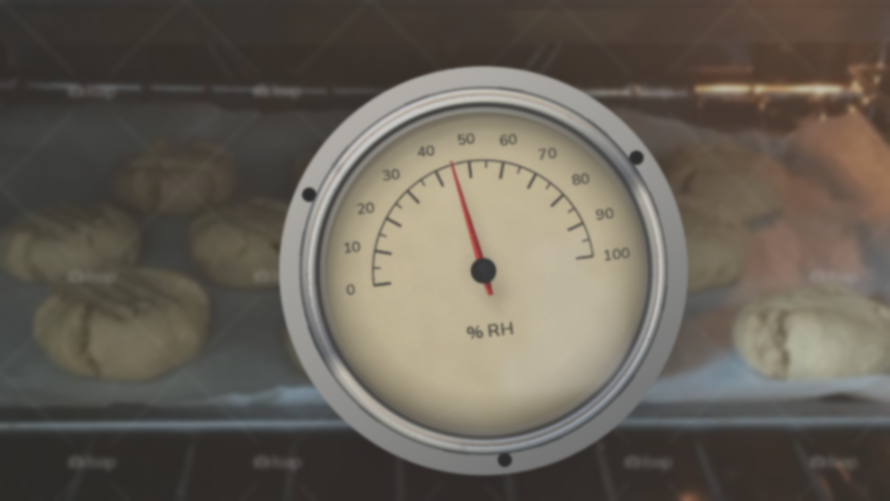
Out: {"value": 45, "unit": "%"}
